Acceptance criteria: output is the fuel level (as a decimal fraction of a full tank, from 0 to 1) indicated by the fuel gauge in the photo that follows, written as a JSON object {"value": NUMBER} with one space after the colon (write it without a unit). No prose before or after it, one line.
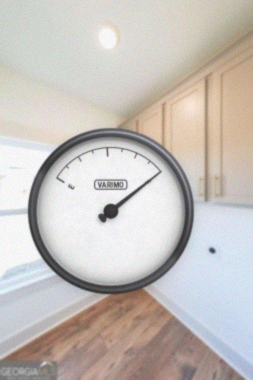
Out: {"value": 1}
